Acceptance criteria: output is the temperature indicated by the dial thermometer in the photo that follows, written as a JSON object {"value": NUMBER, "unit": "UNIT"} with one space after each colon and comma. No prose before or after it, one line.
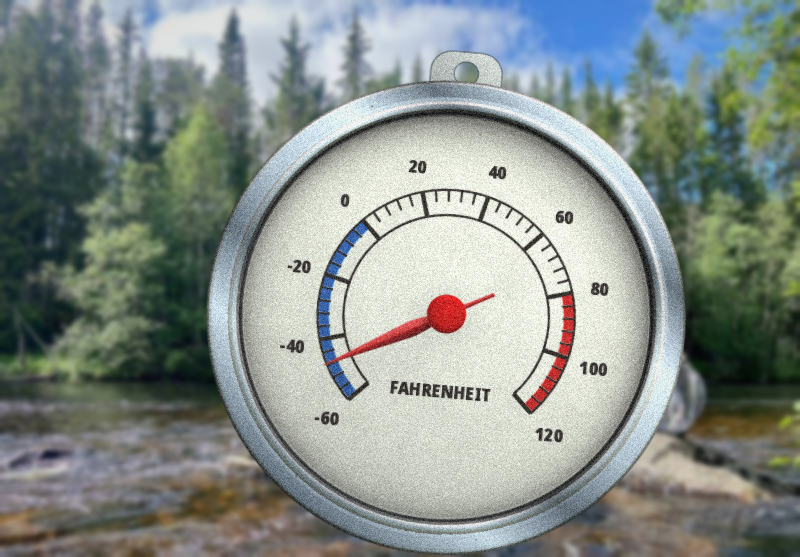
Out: {"value": -48, "unit": "°F"}
